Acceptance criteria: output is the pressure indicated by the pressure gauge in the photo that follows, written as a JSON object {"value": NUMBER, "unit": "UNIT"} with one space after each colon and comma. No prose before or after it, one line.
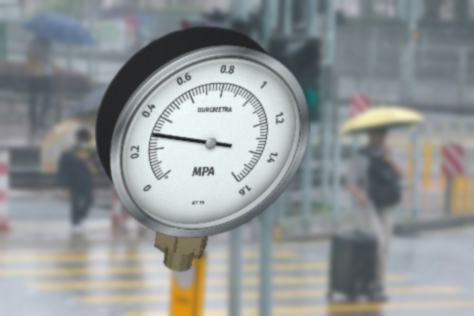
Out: {"value": 0.3, "unit": "MPa"}
